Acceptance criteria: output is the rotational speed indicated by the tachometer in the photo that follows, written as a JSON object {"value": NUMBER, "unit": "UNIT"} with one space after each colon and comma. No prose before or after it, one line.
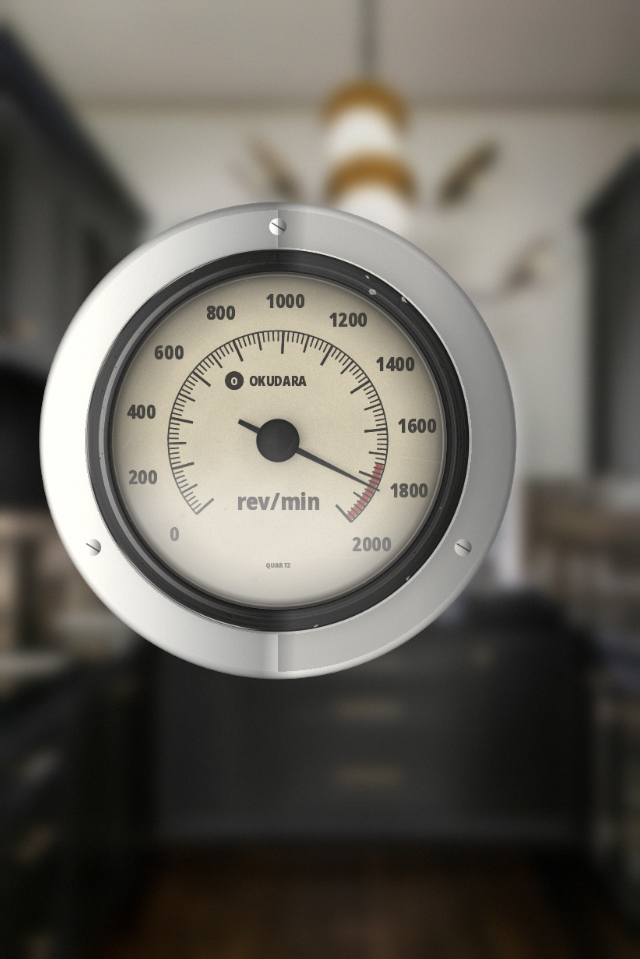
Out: {"value": 1840, "unit": "rpm"}
